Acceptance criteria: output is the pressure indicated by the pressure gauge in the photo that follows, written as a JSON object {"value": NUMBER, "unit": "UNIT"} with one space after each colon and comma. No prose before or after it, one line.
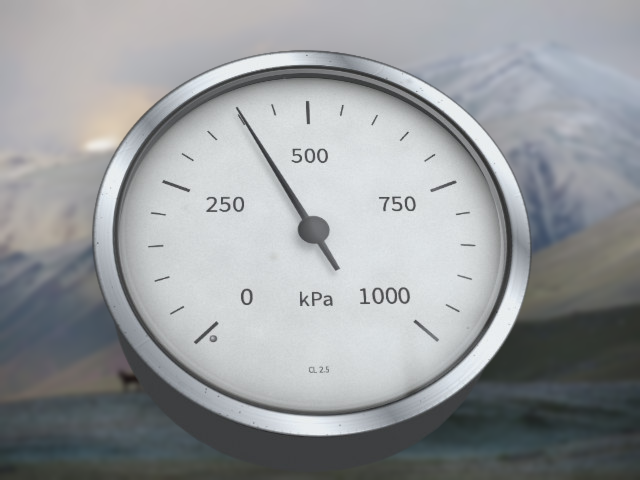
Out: {"value": 400, "unit": "kPa"}
